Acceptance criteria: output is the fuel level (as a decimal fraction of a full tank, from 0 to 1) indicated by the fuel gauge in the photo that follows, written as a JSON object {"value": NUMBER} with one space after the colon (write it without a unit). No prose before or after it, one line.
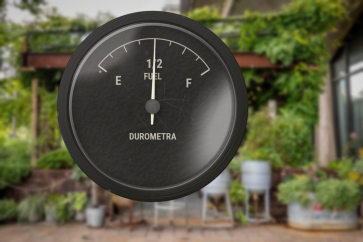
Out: {"value": 0.5}
